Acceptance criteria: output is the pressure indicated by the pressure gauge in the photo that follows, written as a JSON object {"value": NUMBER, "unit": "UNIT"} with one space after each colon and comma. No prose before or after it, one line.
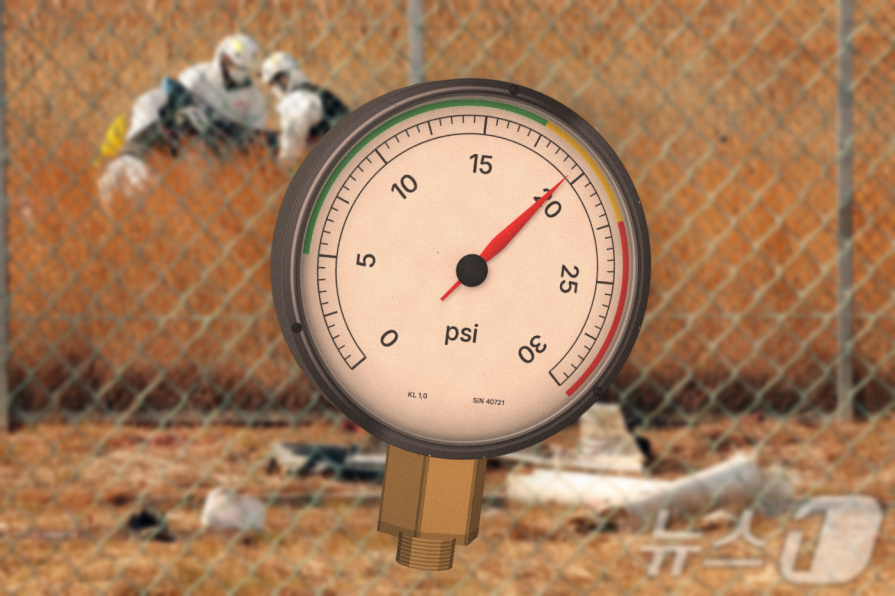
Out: {"value": 19.5, "unit": "psi"}
